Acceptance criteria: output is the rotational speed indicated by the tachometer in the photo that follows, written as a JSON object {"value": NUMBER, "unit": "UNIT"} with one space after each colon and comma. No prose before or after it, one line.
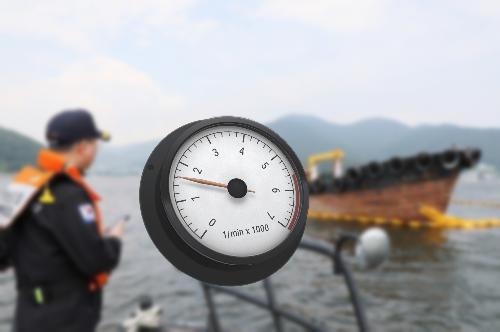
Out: {"value": 1600, "unit": "rpm"}
